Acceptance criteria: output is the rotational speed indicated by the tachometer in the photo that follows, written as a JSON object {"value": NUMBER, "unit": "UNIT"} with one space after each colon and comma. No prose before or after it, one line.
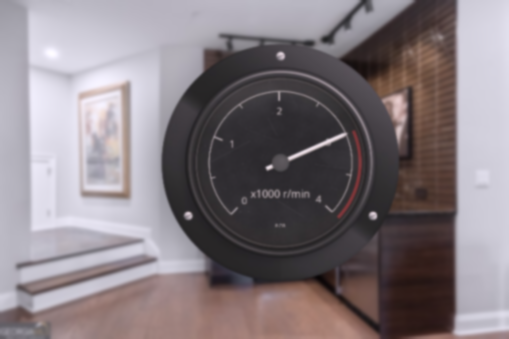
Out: {"value": 3000, "unit": "rpm"}
